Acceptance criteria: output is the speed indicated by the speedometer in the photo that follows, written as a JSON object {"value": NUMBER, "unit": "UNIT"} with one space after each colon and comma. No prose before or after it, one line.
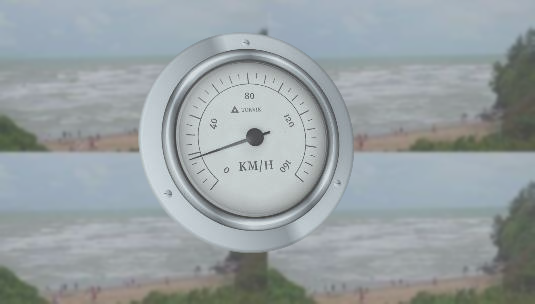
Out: {"value": 17.5, "unit": "km/h"}
